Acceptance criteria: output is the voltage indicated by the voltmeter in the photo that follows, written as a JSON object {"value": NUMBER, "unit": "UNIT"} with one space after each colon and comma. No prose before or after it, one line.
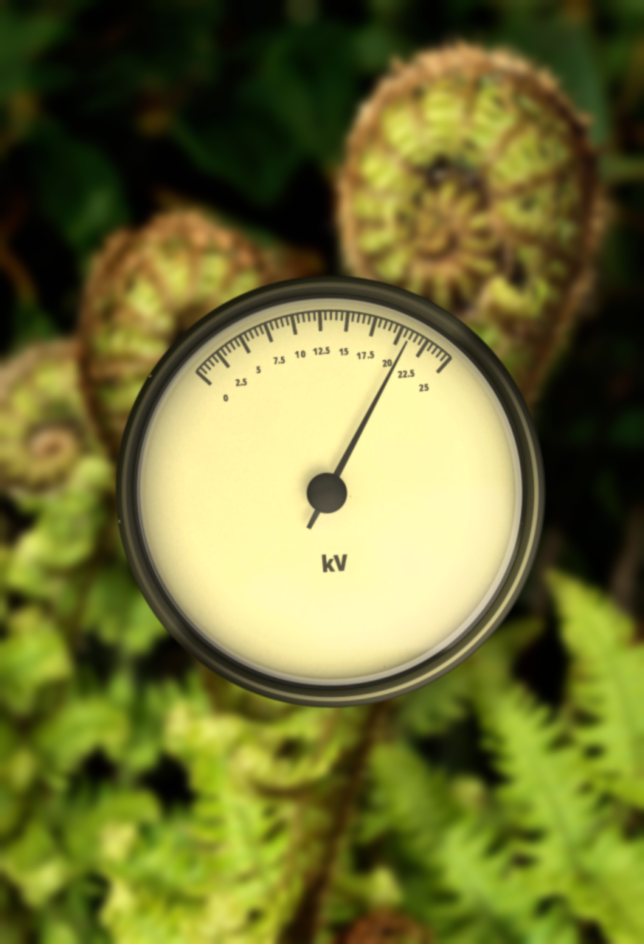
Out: {"value": 21, "unit": "kV"}
